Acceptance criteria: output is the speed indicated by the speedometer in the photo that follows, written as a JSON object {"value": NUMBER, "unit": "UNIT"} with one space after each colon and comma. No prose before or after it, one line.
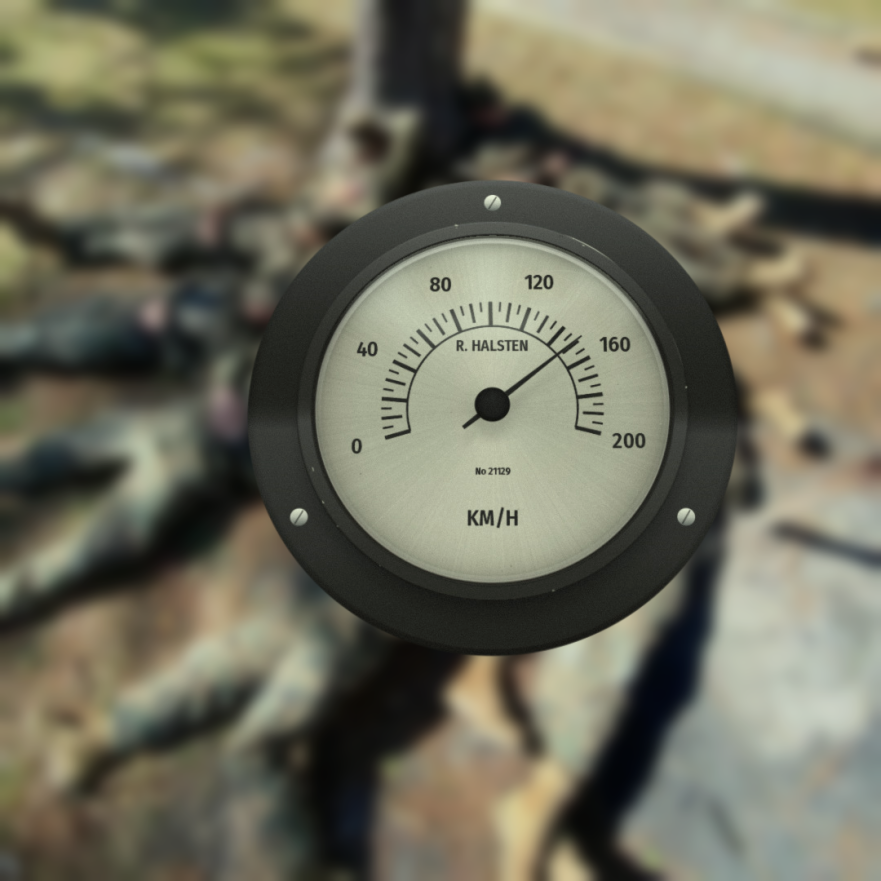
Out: {"value": 150, "unit": "km/h"}
